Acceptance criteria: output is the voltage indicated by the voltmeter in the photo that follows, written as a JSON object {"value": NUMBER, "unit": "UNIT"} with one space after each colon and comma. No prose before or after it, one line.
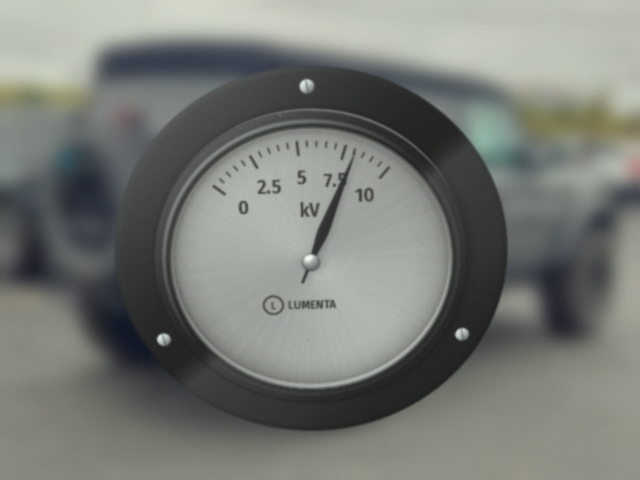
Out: {"value": 8, "unit": "kV"}
